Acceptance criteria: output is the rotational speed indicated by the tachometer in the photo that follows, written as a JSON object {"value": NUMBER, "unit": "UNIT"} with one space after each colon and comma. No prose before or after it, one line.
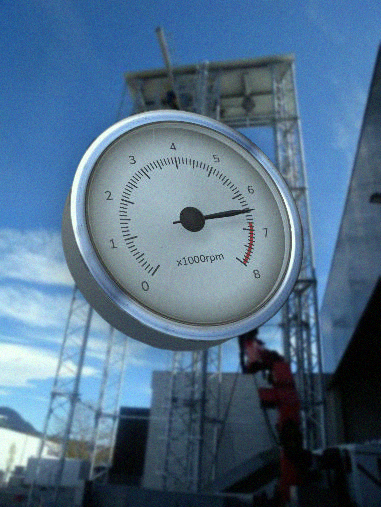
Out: {"value": 6500, "unit": "rpm"}
